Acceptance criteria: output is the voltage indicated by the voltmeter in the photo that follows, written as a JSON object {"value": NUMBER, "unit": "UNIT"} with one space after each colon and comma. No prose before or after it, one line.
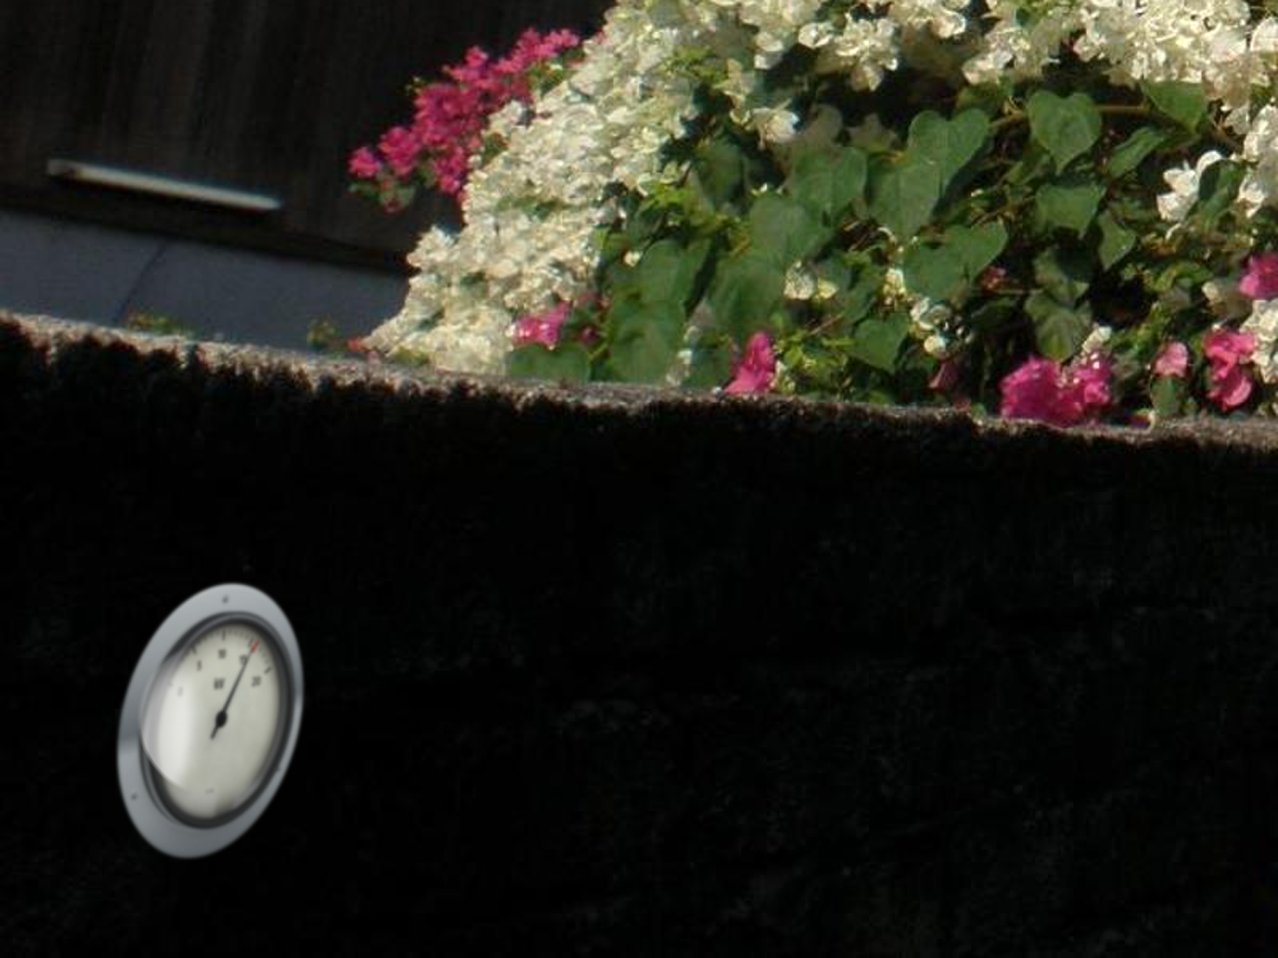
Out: {"value": 15, "unit": "kV"}
